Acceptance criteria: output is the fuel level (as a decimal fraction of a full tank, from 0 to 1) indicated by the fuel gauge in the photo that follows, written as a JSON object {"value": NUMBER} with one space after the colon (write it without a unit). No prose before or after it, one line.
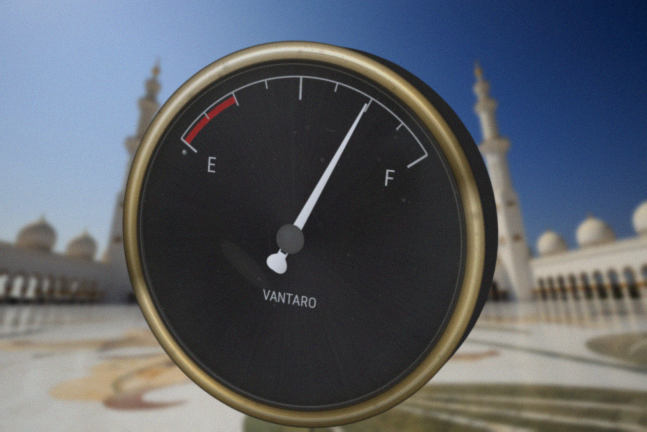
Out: {"value": 0.75}
